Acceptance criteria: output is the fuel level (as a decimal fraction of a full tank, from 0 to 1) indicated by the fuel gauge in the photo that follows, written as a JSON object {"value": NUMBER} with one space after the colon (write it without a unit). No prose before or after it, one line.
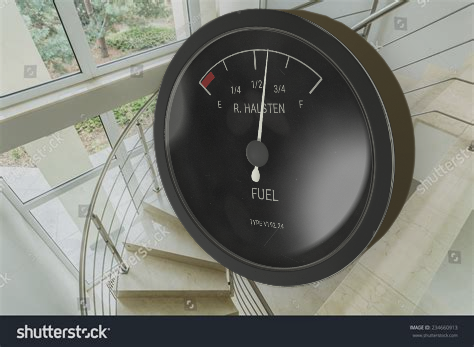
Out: {"value": 0.625}
